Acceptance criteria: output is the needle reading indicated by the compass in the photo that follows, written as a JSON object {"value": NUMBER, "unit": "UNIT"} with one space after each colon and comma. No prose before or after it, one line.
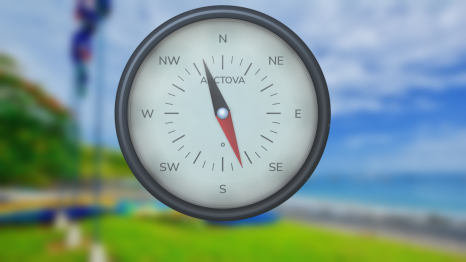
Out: {"value": 160, "unit": "°"}
